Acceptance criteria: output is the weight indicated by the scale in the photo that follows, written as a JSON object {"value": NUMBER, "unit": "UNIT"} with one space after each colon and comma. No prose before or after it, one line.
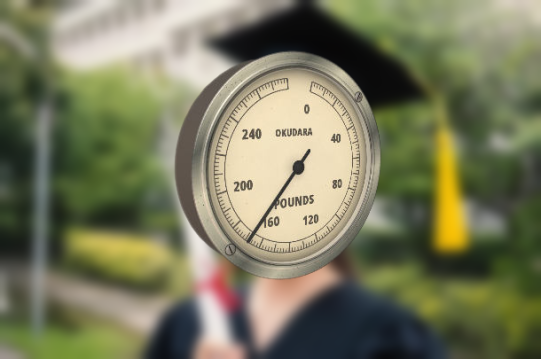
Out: {"value": 170, "unit": "lb"}
